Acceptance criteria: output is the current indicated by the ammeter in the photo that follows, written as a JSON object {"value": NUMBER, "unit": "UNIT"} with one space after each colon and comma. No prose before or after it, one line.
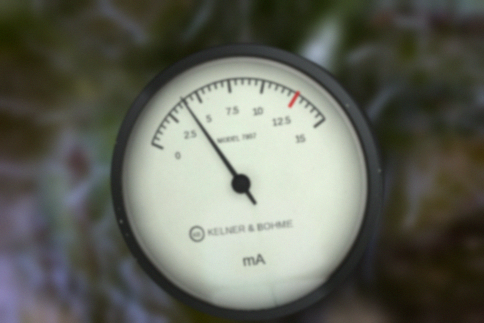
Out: {"value": 4, "unit": "mA"}
